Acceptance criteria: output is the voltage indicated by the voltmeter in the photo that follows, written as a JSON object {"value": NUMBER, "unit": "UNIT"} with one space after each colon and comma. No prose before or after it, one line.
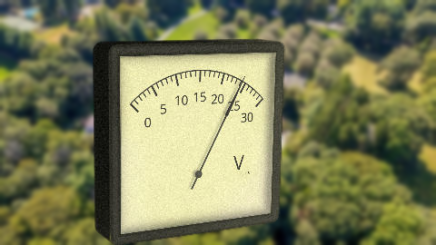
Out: {"value": 24, "unit": "V"}
